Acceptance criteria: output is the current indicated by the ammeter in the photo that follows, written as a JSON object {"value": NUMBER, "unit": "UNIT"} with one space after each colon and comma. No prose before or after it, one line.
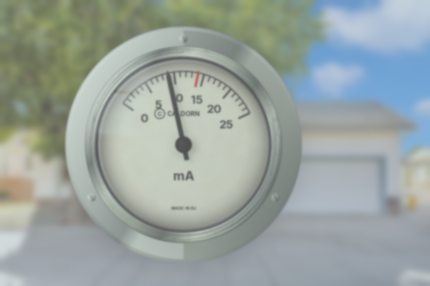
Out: {"value": 9, "unit": "mA"}
